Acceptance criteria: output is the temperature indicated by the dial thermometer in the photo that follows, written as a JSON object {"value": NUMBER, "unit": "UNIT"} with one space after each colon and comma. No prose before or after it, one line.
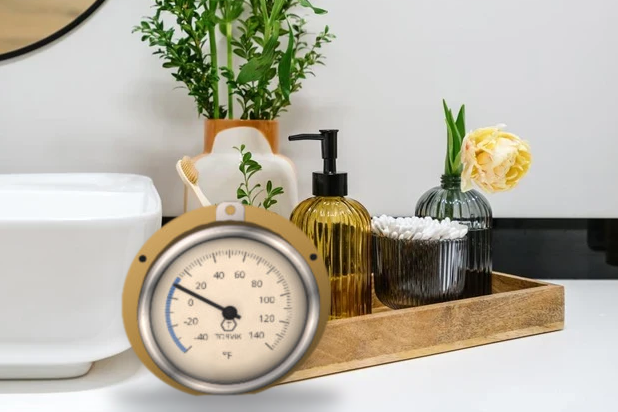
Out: {"value": 10, "unit": "°F"}
